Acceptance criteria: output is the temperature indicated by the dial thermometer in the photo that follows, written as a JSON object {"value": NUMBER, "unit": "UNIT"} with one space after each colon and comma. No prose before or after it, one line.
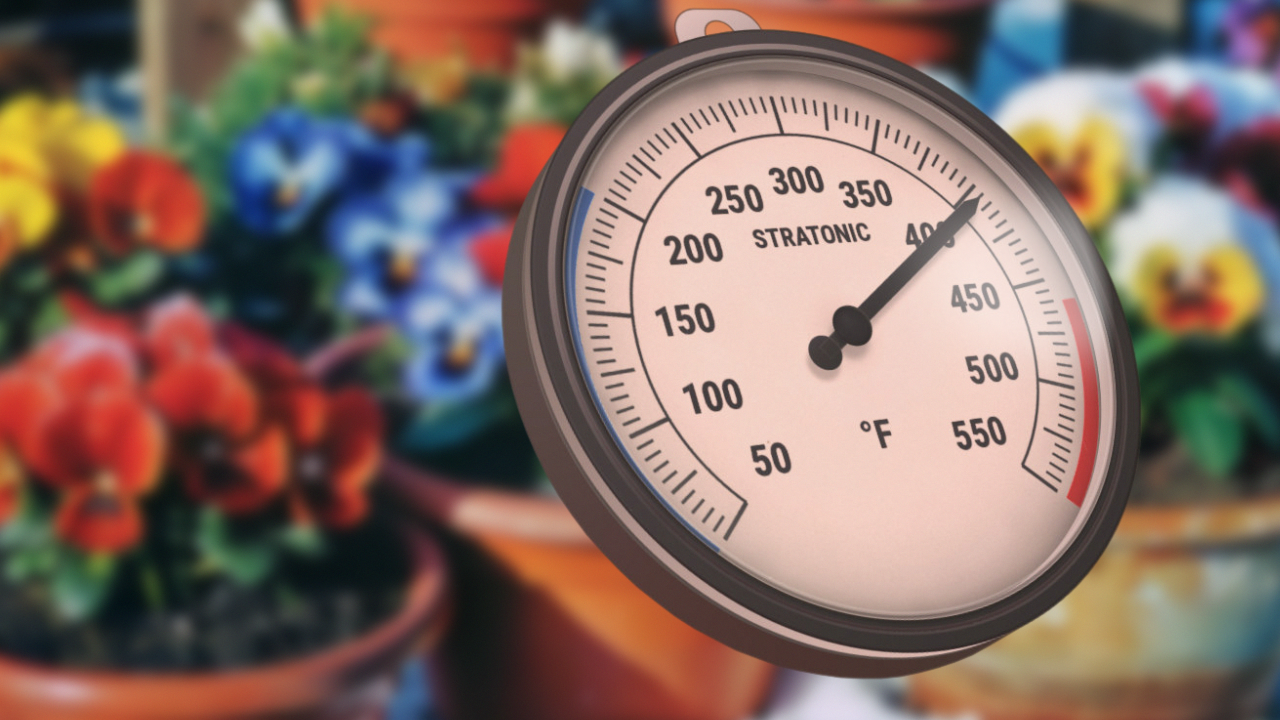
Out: {"value": 405, "unit": "°F"}
